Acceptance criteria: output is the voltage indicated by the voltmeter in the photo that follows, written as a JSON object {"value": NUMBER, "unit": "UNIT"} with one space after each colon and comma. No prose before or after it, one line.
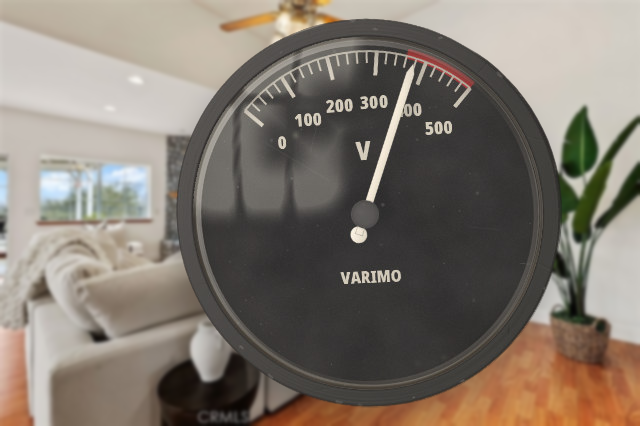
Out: {"value": 380, "unit": "V"}
